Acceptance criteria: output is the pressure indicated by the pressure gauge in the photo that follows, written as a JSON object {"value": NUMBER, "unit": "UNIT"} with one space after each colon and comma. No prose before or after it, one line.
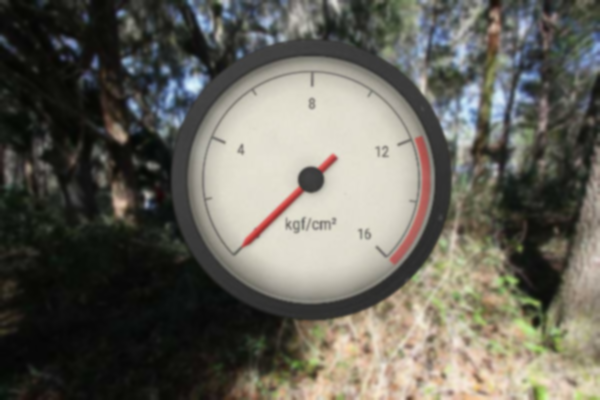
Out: {"value": 0, "unit": "kg/cm²"}
